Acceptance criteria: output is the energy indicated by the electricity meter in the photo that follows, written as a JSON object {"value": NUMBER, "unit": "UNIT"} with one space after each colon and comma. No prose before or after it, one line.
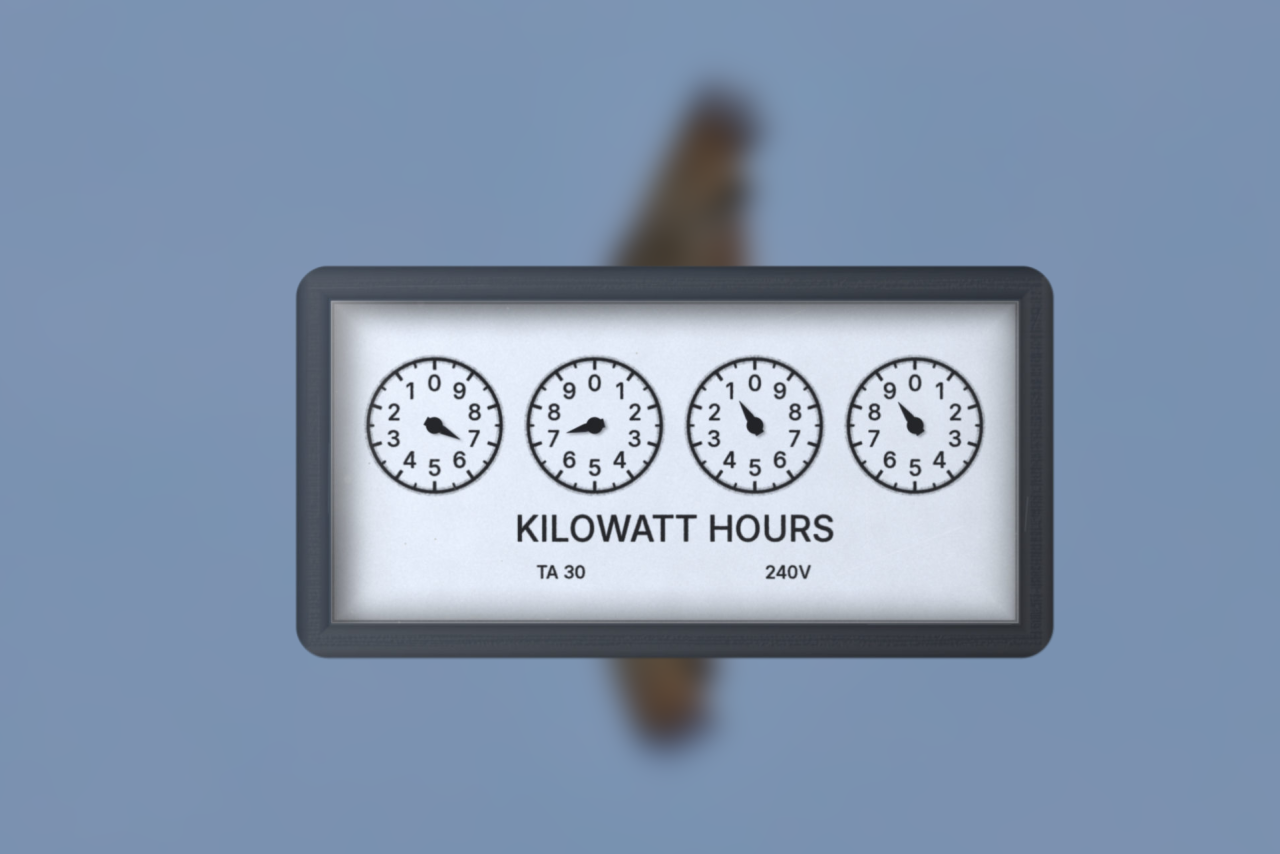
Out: {"value": 6709, "unit": "kWh"}
